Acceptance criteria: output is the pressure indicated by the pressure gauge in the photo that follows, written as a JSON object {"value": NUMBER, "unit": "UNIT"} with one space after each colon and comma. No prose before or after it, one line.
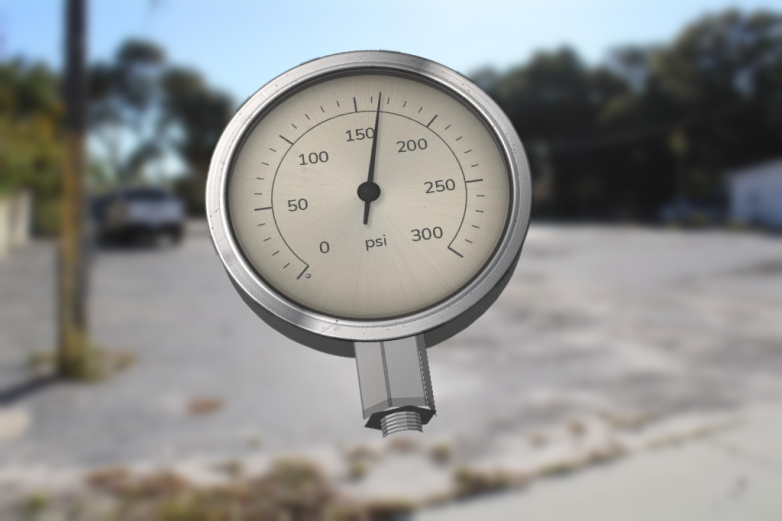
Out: {"value": 165, "unit": "psi"}
